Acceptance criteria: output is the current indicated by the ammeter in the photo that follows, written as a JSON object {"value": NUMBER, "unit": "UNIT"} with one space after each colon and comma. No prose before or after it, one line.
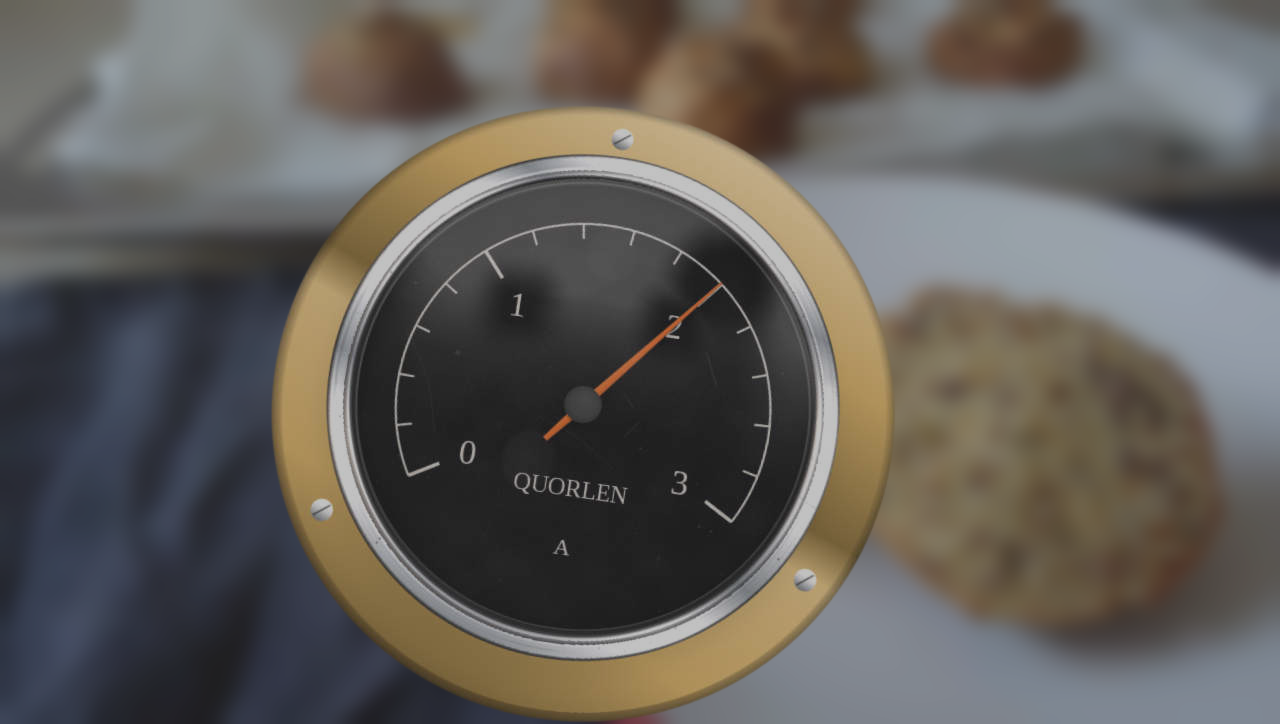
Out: {"value": 2, "unit": "A"}
